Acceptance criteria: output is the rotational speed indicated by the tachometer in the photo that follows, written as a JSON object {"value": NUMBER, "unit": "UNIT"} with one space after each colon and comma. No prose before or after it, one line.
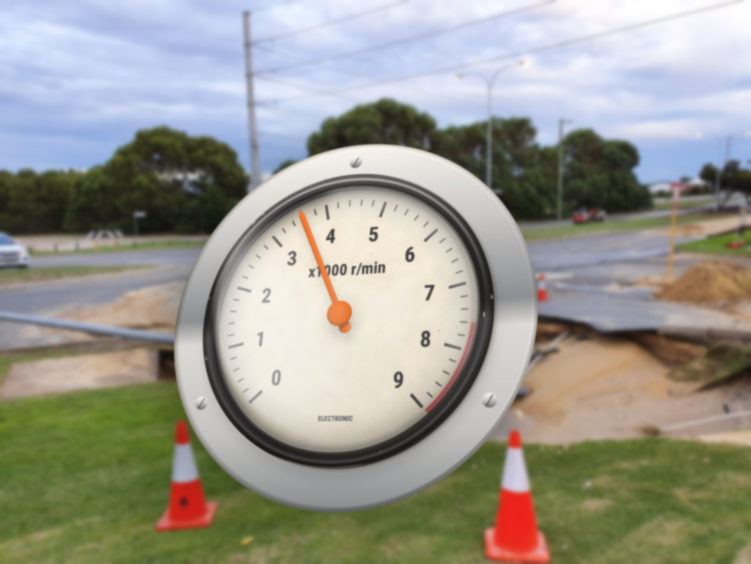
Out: {"value": 3600, "unit": "rpm"}
